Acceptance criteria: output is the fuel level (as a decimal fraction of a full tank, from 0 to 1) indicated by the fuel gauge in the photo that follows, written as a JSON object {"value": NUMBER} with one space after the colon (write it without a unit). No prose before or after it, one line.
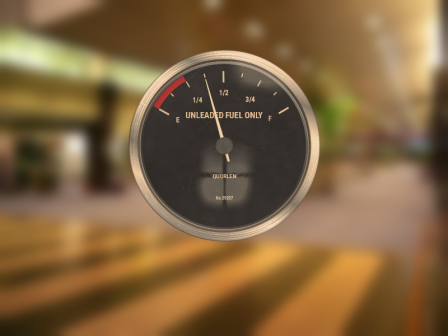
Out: {"value": 0.375}
